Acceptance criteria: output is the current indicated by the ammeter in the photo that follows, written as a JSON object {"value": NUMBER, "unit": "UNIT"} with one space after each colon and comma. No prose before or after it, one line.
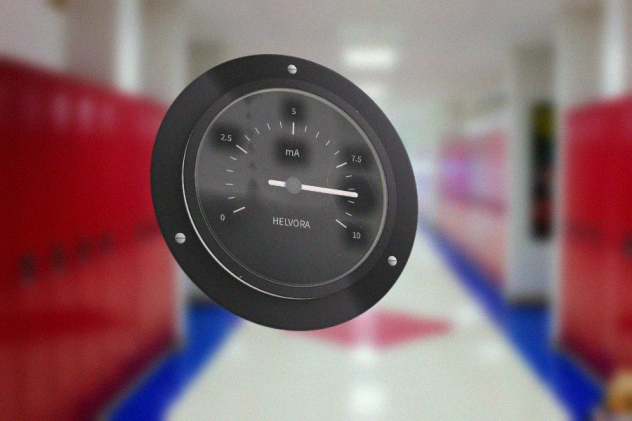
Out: {"value": 8.75, "unit": "mA"}
